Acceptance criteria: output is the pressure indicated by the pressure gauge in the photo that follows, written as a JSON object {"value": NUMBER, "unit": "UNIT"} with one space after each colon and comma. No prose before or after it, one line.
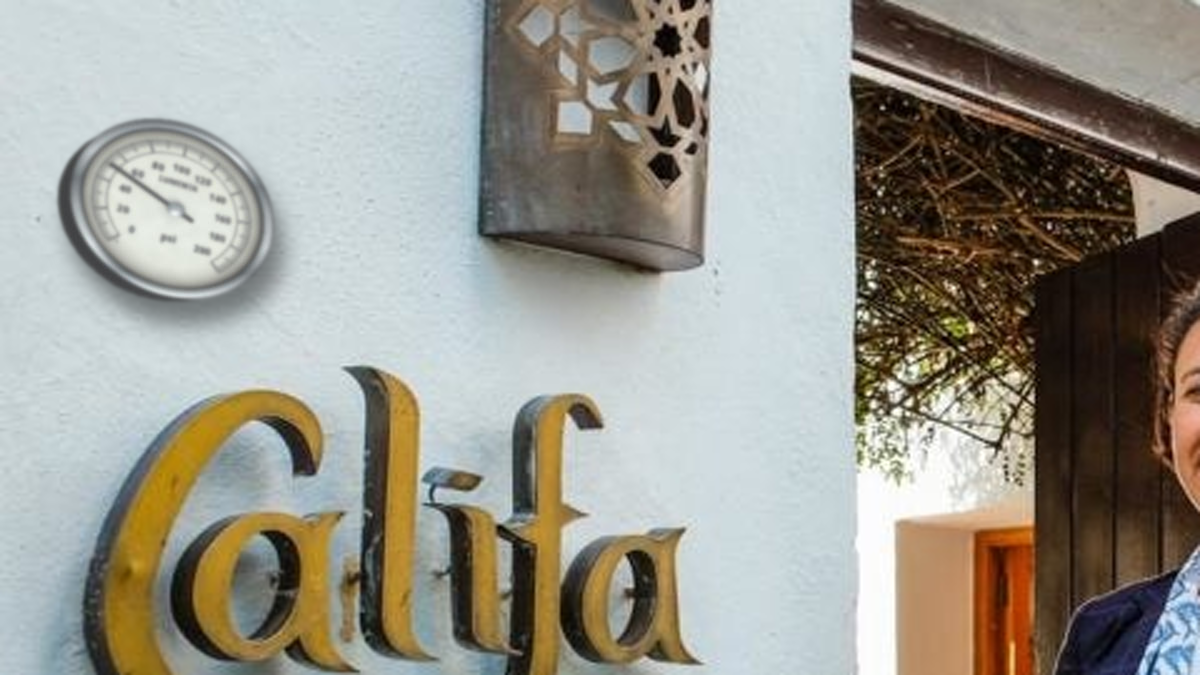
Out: {"value": 50, "unit": "psi"}
